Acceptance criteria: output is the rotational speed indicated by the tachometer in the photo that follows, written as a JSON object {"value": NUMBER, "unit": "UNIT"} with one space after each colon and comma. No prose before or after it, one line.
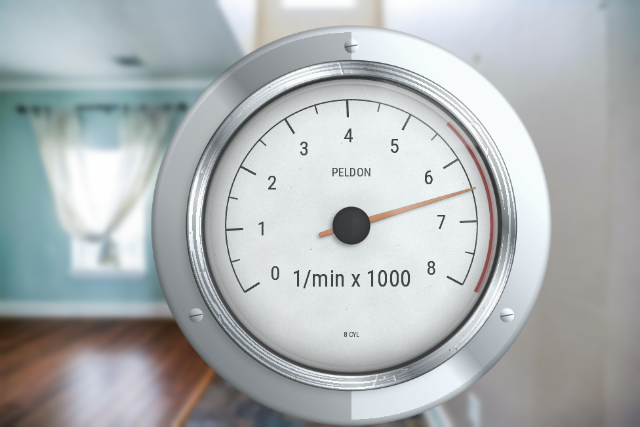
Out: {"value": 6500, "unit": "rpm"}
